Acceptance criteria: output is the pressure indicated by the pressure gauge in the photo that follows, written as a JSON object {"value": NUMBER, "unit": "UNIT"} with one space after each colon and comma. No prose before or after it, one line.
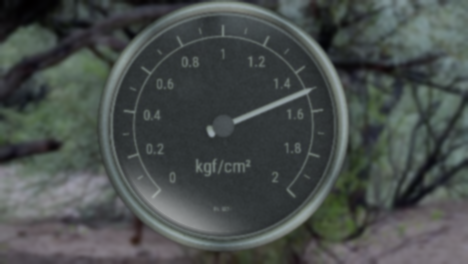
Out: {"value": 1.5, "unit": "kg/cm²"}
